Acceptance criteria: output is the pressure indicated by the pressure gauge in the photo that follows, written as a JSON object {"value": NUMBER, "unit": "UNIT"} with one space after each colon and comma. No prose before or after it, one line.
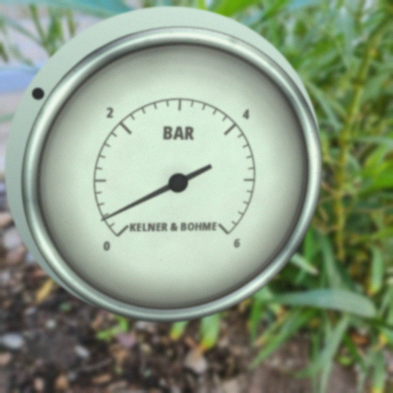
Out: {"value": 0.4, "unit": "bar"}
